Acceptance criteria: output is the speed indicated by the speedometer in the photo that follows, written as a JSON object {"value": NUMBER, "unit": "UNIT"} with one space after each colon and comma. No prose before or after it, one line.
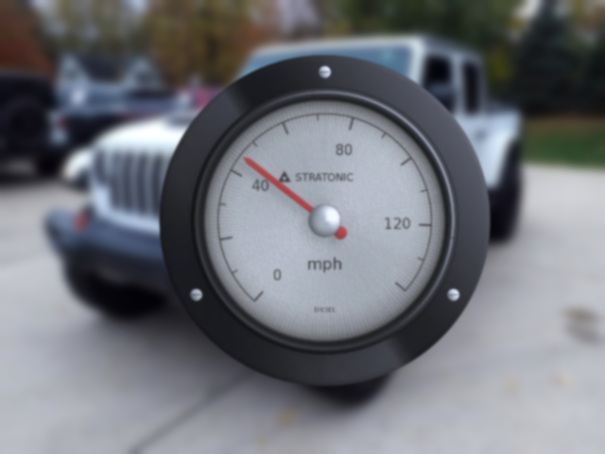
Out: {"value": 45, "unit": "mph"}
